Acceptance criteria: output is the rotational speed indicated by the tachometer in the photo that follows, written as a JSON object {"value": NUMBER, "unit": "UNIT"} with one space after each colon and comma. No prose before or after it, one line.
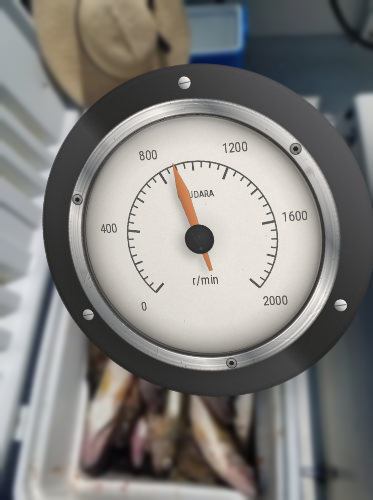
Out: {"value": 900, "unit": "rpm"}
